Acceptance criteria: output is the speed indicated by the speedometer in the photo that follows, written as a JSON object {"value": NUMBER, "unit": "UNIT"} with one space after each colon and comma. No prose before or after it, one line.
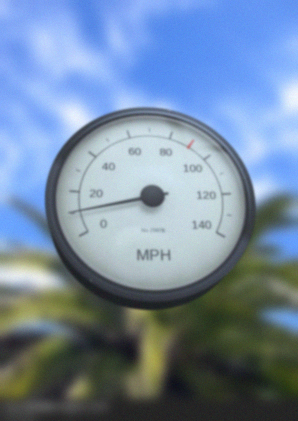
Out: {"value": 10, "unit": "mph"}
